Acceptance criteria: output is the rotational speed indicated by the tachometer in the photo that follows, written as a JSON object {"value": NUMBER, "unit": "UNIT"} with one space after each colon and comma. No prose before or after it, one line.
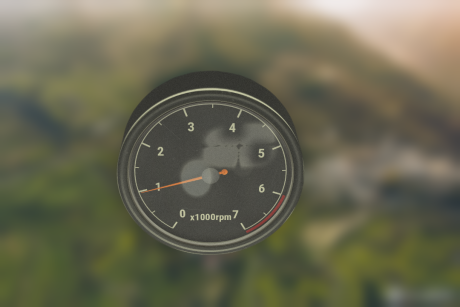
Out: {"value": 1000, "unit": "rpm"}
